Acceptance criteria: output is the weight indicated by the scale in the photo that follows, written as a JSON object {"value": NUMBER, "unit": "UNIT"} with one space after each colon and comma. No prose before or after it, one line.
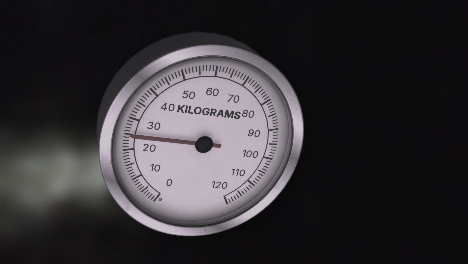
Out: {"value": 25, "unit": "kg"}
